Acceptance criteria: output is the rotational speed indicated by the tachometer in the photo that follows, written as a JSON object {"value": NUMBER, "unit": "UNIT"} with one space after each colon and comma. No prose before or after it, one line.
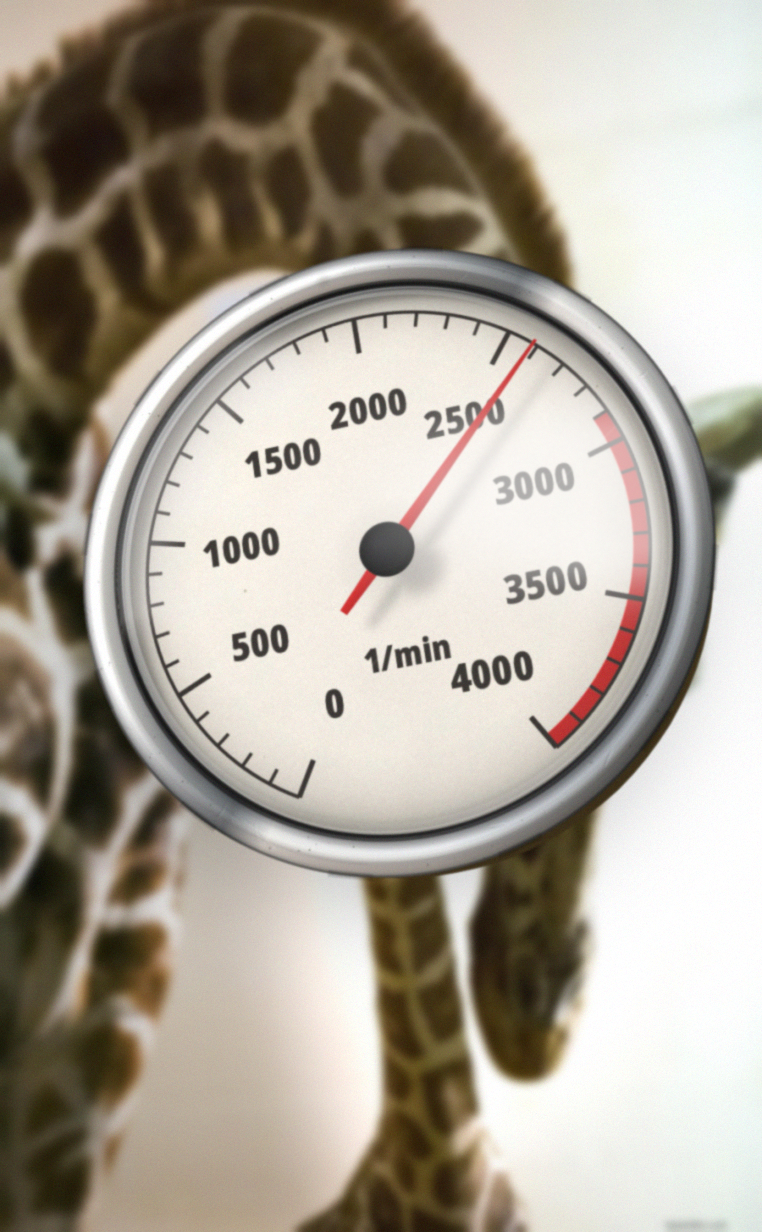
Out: {"value": 2600, "unit": "rpm"}
